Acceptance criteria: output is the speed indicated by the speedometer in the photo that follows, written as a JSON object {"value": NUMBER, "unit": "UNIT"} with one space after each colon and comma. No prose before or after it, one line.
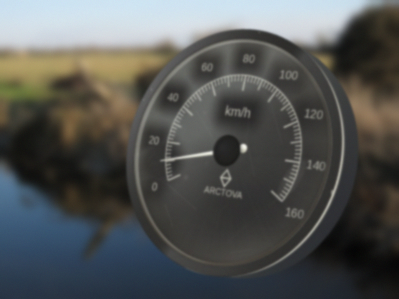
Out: {"value": 10, "unit": "km/h"}
